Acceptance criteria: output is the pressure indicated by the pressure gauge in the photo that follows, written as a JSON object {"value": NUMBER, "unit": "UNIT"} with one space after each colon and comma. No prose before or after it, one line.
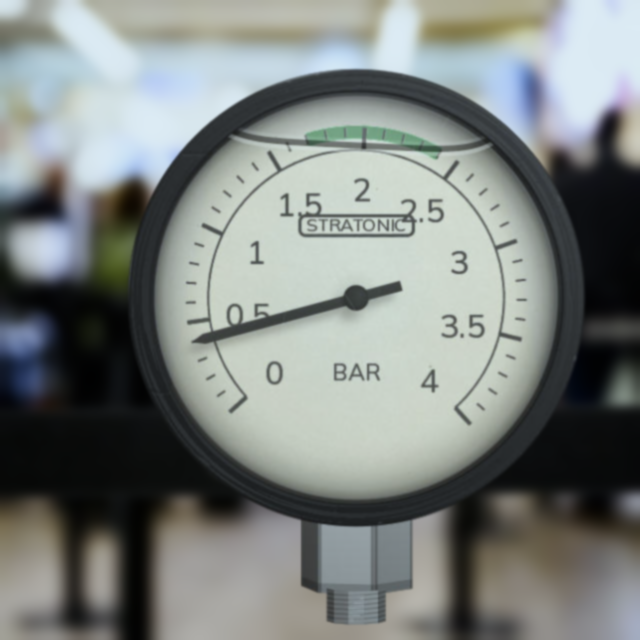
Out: {"value": 0.4, "unit": "bar"}
